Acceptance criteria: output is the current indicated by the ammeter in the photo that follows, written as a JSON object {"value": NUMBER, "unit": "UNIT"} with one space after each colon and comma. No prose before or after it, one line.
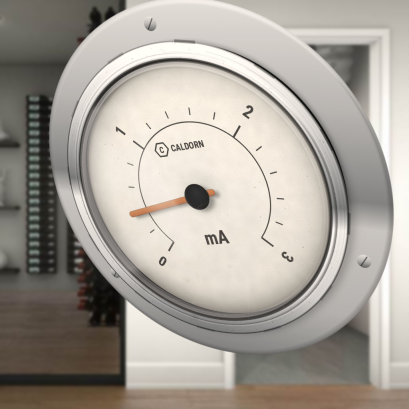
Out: {"value": 0.4, "unit": "mA"}
